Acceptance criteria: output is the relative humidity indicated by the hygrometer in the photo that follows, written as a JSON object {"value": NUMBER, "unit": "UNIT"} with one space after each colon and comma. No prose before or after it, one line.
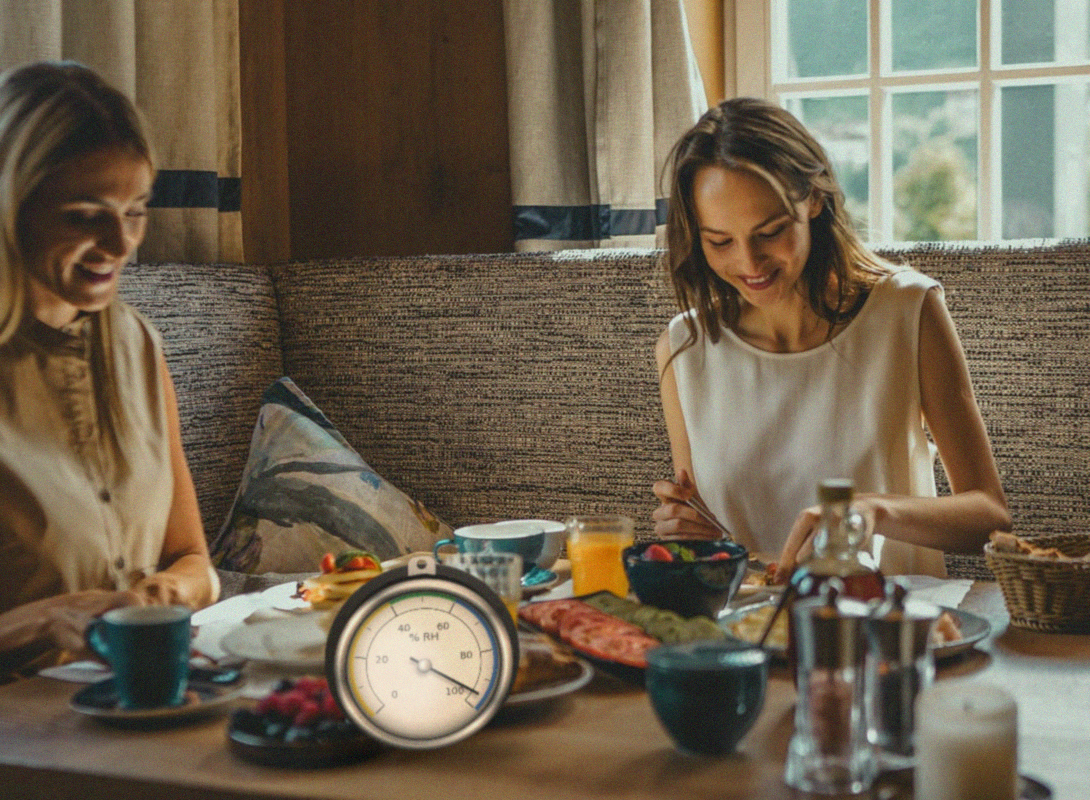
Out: {"value": 95, "unit": "%"}
